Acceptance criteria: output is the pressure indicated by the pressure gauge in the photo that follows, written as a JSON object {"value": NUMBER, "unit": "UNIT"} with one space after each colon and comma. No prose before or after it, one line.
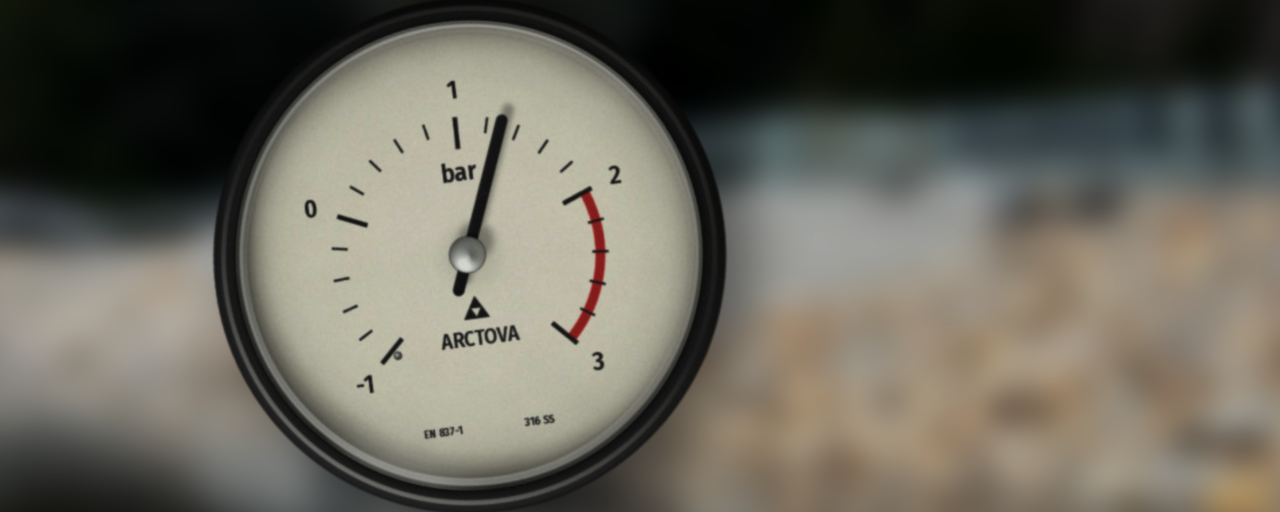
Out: {"value": 1.3, "unit": "bar"}
